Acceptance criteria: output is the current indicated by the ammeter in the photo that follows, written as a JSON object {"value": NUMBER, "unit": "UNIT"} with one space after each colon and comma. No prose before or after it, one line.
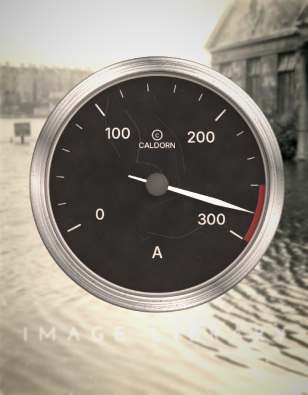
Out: {"value": 280, "unit": "A"}
